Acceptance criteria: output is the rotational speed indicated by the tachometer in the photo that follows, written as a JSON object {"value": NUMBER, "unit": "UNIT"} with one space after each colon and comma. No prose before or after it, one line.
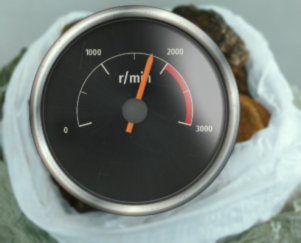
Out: {"value": 1750, "unit": "rpm"}
